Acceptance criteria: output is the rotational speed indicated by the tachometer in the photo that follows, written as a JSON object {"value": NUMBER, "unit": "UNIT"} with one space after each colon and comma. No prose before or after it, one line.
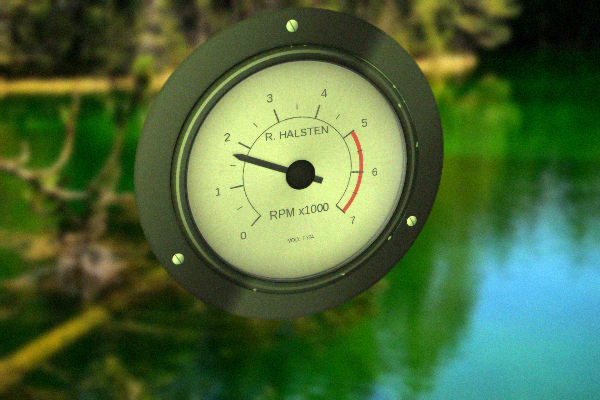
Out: {"value": 1750, "unit": "rpm"}
